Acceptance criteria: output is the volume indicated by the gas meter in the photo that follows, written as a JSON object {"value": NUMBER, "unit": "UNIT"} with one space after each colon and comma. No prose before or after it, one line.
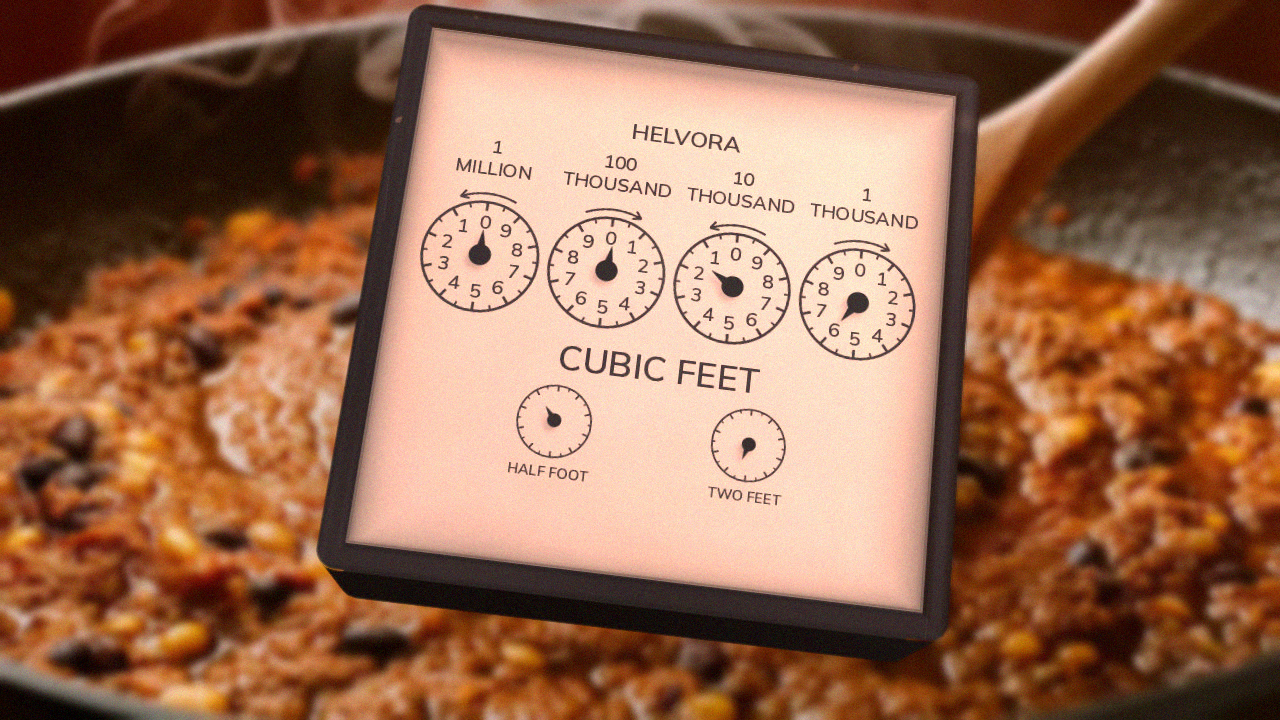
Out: {"value": 1600, "unit": "ft³"}
